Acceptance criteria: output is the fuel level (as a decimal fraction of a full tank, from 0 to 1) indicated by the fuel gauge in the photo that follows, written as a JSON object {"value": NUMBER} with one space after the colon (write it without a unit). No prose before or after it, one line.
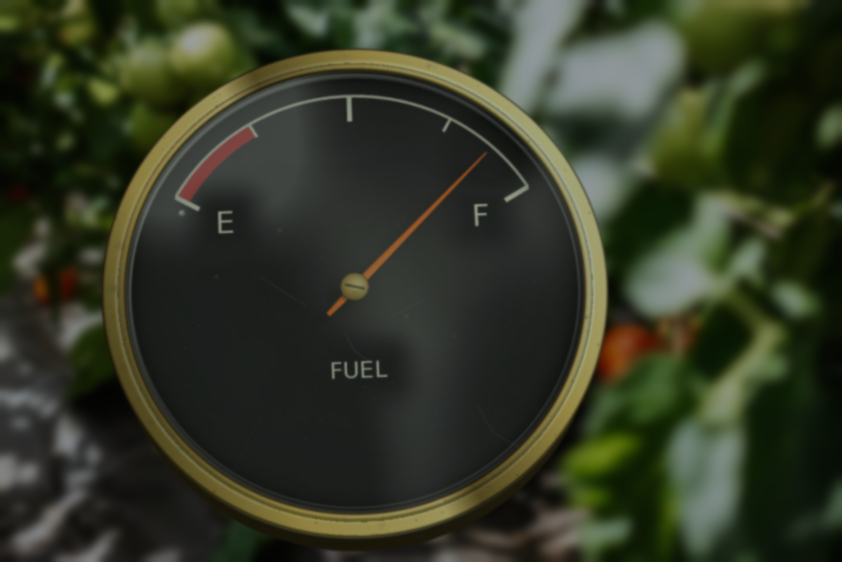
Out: {"value": 0.875}
